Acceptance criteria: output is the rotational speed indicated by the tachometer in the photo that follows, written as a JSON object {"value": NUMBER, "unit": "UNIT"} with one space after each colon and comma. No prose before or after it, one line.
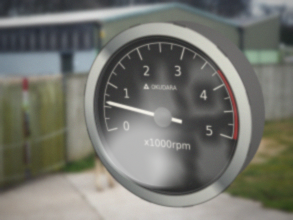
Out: {"value": 625, "unit": "rpm"}
